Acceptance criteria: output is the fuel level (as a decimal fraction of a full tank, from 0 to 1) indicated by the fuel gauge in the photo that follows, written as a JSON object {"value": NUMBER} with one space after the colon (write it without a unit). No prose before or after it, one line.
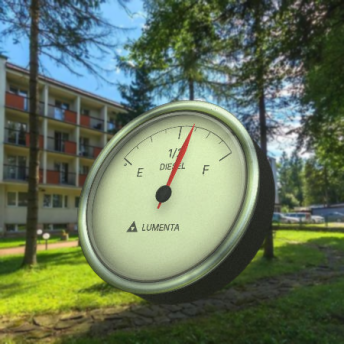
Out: {"value": 0.625}
